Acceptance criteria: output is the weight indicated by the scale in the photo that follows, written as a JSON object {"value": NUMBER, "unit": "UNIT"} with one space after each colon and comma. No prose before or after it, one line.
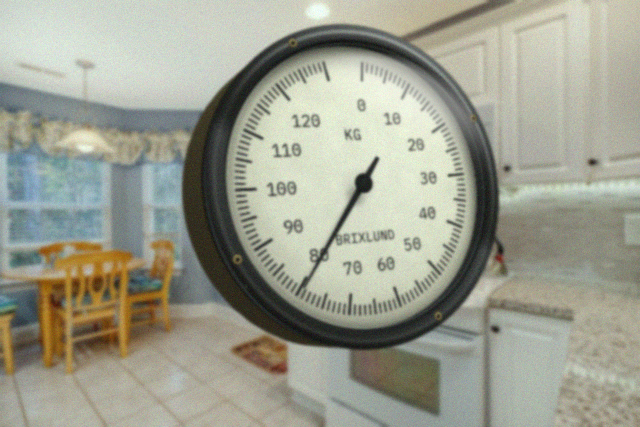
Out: {"value": 80, "unit": "kg"}
